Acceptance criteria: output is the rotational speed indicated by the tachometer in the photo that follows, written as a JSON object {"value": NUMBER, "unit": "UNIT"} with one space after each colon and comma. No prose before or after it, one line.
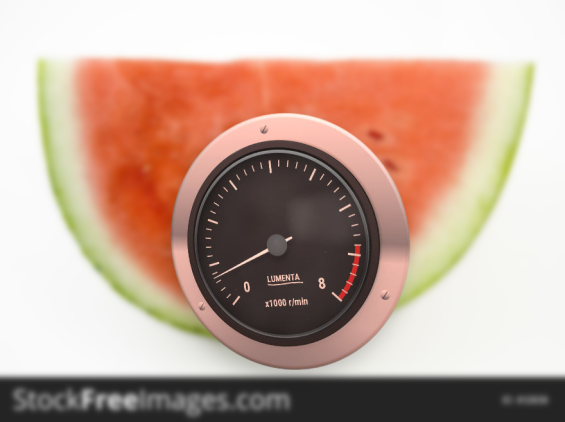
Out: {"value": 700, "unit": "rpm"}
